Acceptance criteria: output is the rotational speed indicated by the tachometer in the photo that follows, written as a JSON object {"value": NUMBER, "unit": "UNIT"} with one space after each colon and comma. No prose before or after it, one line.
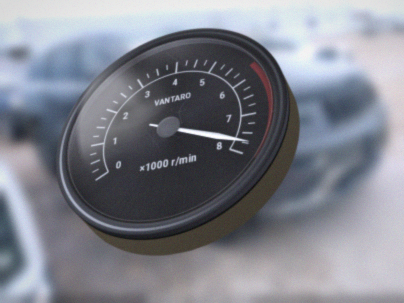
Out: {"value": 7750, "unit": "rpm"}
